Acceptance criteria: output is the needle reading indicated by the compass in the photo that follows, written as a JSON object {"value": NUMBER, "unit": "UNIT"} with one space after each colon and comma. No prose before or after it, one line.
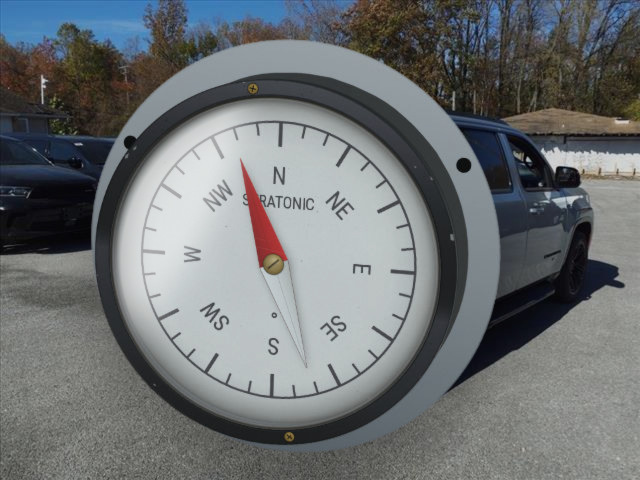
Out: {"value": 340, "unit": "°"}
